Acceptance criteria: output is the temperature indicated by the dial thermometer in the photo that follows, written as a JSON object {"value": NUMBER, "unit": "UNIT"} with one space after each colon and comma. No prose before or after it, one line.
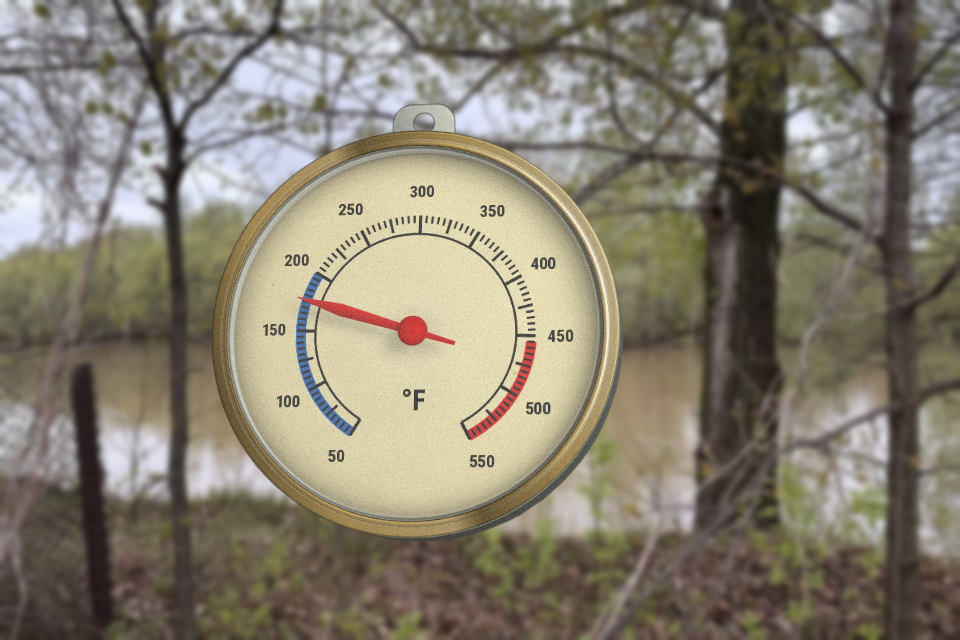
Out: {"value": 175, "unit": "°F"}
